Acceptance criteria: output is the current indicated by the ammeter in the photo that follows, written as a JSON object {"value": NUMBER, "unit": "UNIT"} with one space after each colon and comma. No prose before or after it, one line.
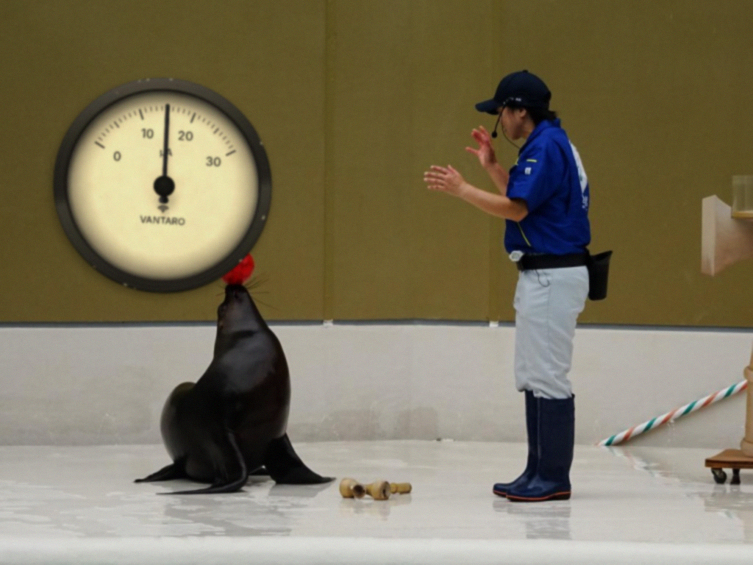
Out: {"value": 15, "unit": "µA"}
